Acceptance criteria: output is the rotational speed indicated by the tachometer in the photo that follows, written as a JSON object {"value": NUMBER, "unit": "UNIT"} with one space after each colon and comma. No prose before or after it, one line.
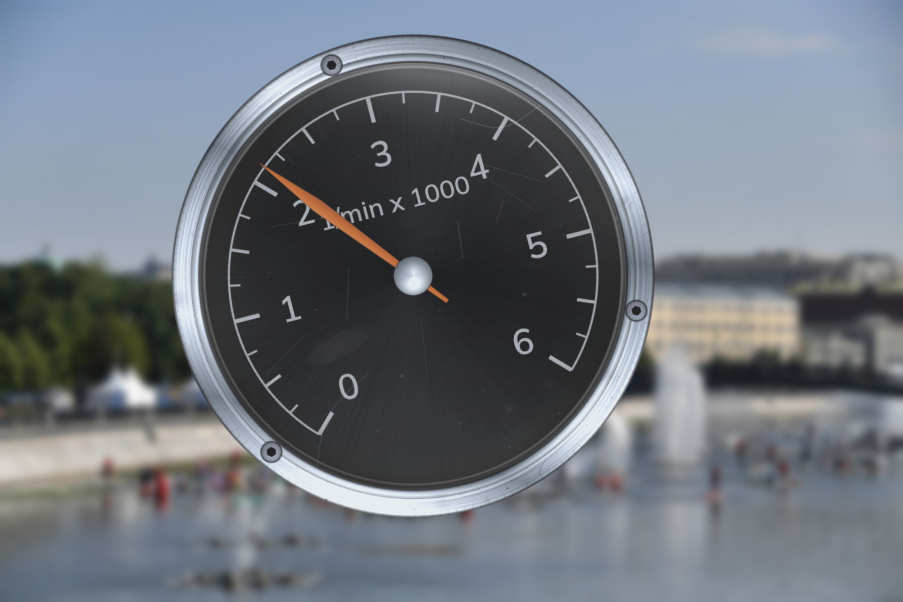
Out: {"value": 2125, "unit": "rpm"}
